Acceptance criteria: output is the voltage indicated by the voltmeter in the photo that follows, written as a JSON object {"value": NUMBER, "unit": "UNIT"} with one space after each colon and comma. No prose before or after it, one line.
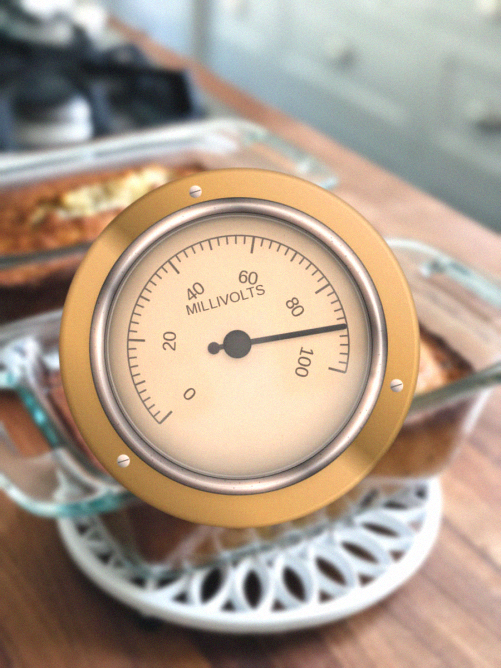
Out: {"value": 90, "unit": "mV"}
